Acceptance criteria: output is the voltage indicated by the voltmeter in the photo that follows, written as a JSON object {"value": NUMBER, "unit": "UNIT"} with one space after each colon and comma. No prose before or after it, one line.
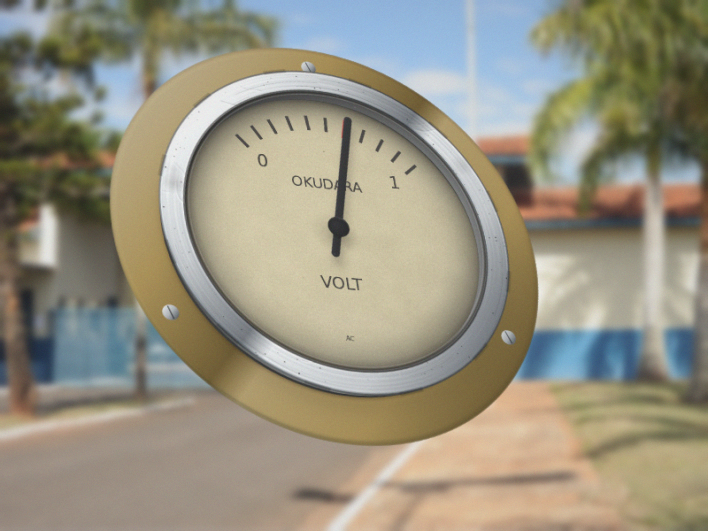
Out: {"value": 0.6, "unit": "V"}
